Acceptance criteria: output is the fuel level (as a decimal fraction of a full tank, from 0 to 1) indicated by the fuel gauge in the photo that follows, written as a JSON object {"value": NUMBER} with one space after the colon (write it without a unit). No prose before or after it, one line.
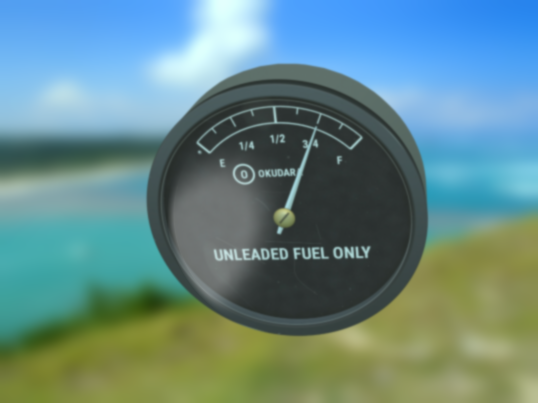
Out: {"value": 0.75}
